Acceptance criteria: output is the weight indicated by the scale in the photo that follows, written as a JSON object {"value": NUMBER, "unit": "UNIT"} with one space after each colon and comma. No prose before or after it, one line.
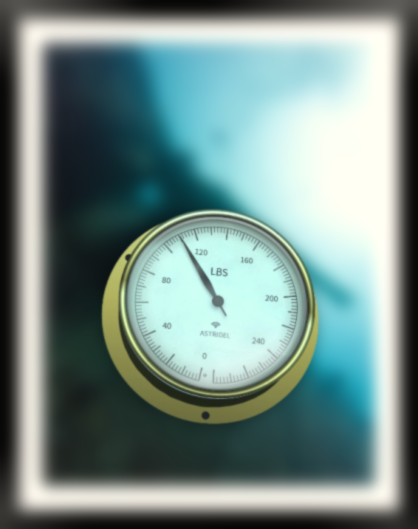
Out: {"value": 110, "unit": "lb"}
